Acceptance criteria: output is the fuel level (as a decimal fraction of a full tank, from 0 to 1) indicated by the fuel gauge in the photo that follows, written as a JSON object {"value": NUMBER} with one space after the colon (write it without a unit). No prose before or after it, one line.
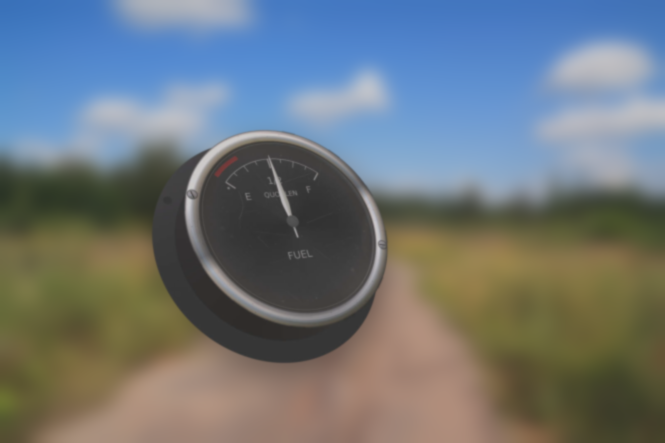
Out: {"value": 0.5}
